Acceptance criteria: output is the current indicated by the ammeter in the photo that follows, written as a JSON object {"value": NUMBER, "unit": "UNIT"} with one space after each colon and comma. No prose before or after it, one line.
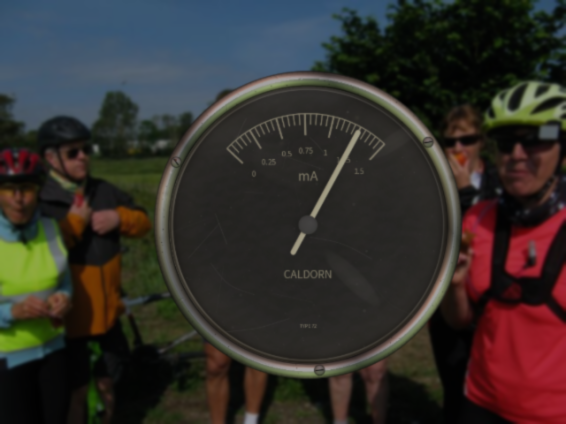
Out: {"value": 1.25, "unit": "mA"}
